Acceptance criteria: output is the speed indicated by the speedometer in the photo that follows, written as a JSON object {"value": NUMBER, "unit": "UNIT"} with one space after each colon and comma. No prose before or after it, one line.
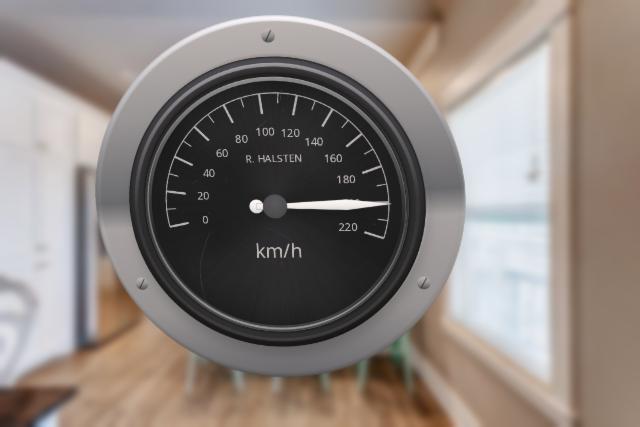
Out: {"value": 200, "unit": "km/h"}
